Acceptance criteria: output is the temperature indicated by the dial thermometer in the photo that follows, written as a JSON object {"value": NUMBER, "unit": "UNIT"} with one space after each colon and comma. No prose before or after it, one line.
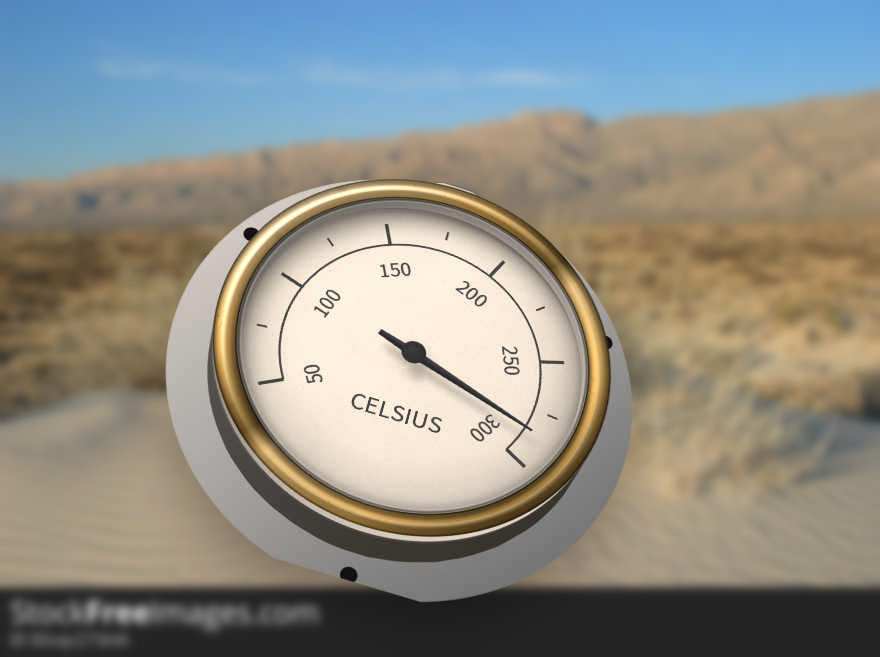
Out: {"value": 287.5, "unit": "°C"}
